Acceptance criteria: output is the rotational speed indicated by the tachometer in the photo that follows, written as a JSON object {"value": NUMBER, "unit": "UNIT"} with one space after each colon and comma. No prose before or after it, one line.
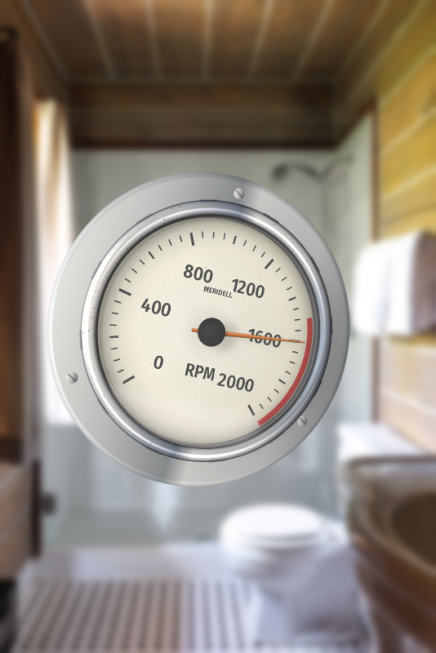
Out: {"value": 1600, "unit": "rpm"}
